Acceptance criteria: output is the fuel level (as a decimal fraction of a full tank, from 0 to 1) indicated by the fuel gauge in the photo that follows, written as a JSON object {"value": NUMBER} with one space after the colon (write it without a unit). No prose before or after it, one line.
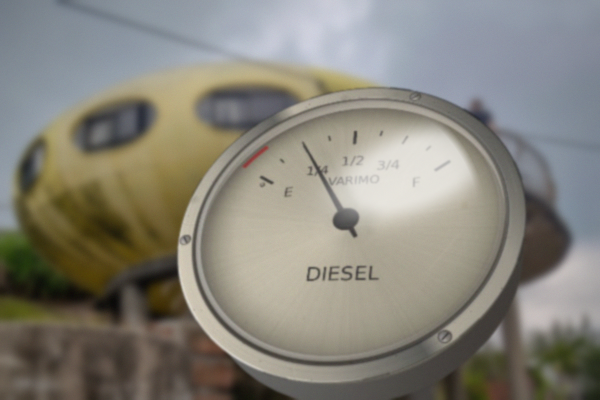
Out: {"value": 0.25}
